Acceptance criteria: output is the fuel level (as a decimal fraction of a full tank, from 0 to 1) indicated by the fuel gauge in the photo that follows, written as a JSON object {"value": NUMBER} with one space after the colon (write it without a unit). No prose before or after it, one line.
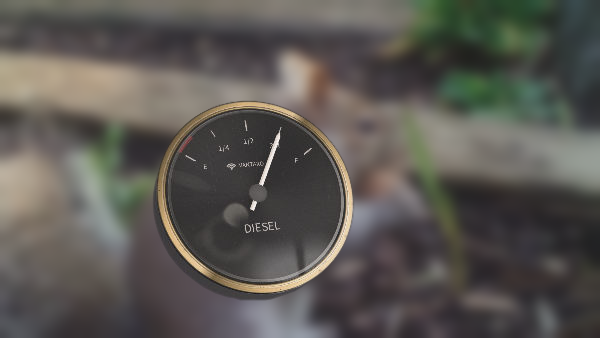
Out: {"value": 0.75}
